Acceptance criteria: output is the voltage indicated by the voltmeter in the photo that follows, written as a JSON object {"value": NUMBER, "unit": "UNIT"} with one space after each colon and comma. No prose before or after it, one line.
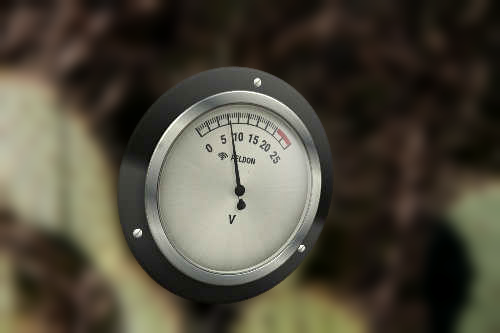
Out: {"value": 7.5, "unit": "V"}
